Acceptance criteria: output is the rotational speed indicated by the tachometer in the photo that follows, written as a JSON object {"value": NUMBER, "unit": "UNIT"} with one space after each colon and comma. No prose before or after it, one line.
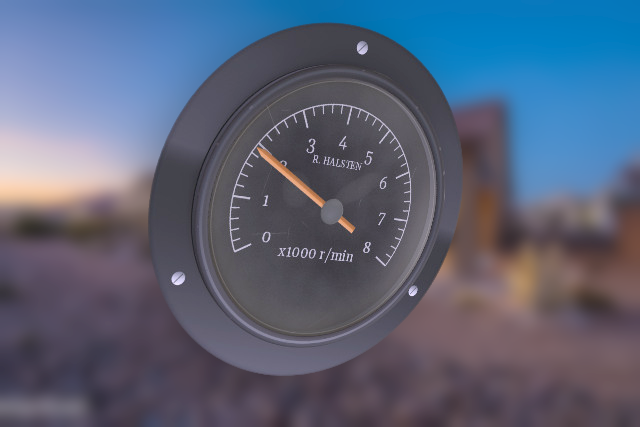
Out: {"value": 1900, "unit": "rpm"}
